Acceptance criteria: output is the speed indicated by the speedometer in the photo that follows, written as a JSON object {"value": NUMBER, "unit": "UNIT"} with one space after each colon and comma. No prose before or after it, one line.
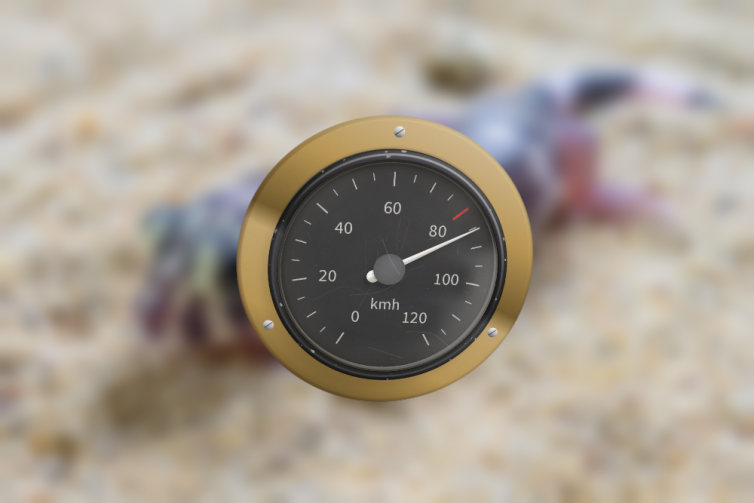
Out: {"value": 85, "unit": "km/h"}
